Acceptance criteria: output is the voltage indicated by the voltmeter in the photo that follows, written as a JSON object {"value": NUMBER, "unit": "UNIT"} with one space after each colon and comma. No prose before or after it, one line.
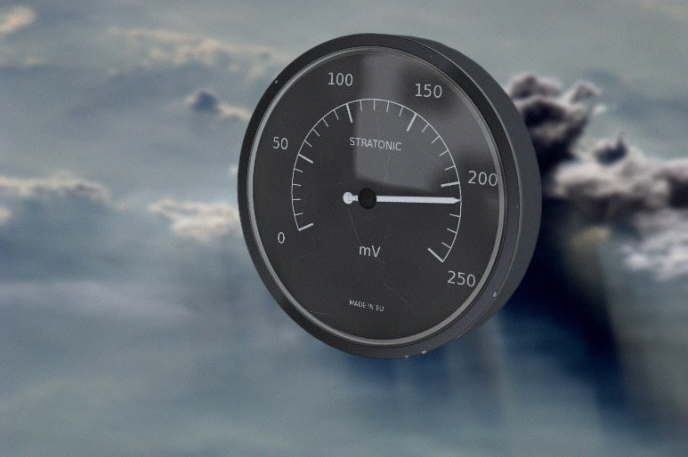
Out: {"value": 210, "unit": "mV"}
